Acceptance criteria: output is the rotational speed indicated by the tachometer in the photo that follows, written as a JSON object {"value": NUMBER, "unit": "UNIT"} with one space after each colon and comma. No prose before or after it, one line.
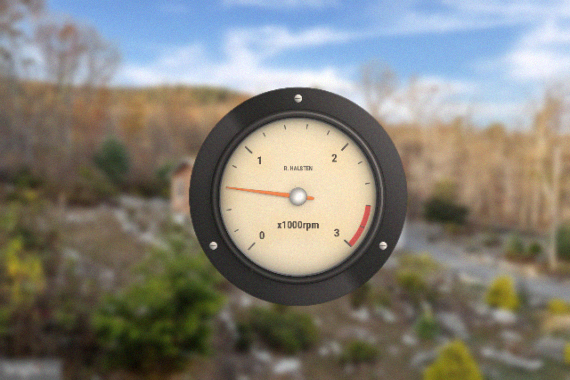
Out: {"value": 600, "unit": "rpm"}
